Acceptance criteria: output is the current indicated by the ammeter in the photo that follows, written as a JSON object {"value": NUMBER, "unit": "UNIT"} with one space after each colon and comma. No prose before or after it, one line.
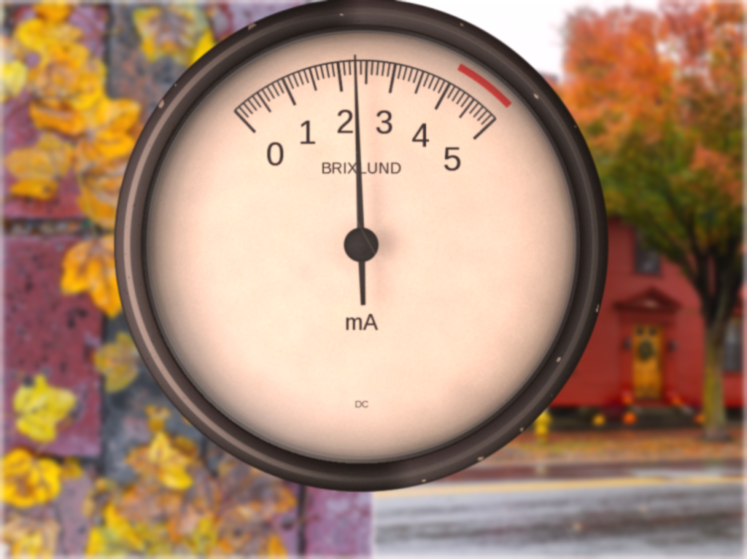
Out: {"value": 2.3, "unit": "mA"}
